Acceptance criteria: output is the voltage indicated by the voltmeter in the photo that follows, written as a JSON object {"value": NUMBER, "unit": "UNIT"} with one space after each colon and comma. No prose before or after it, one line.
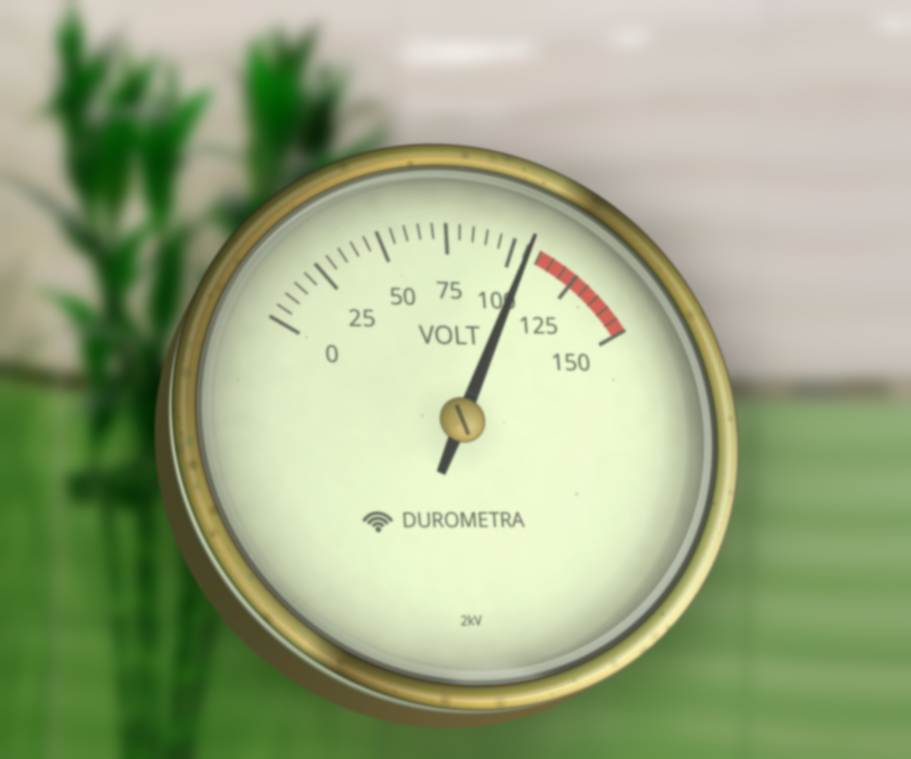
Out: {"value": 105, "unit": "V"}
